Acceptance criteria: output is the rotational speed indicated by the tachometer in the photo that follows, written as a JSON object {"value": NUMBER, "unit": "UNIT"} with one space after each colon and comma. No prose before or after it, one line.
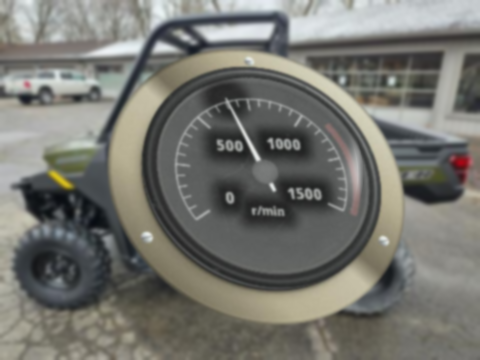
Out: {"value": 650, "unit": "rpm"}
